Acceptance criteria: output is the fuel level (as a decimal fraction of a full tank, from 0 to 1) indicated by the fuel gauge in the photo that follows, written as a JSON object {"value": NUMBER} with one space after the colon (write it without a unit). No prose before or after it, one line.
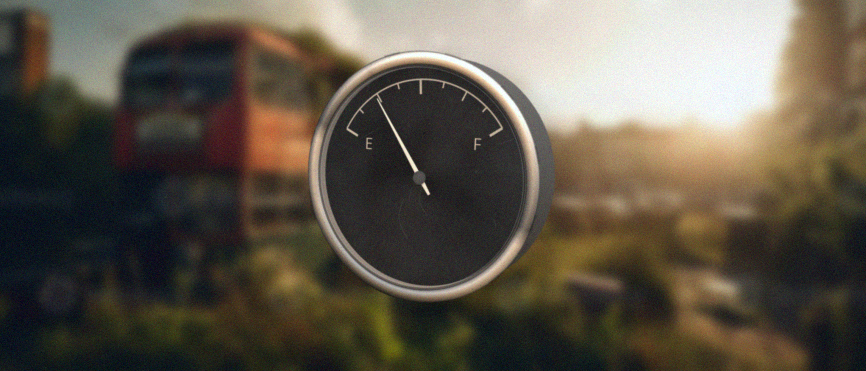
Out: {"value": 0.25}
